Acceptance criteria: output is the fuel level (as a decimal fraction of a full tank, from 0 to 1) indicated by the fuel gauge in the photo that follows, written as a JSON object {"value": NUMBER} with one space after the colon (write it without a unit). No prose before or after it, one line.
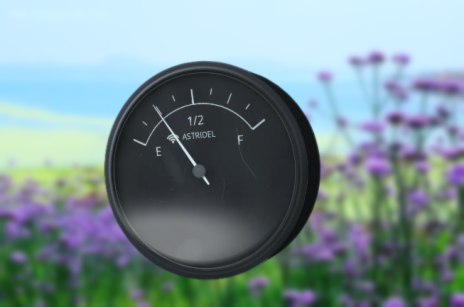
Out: {"value": 0.25}
